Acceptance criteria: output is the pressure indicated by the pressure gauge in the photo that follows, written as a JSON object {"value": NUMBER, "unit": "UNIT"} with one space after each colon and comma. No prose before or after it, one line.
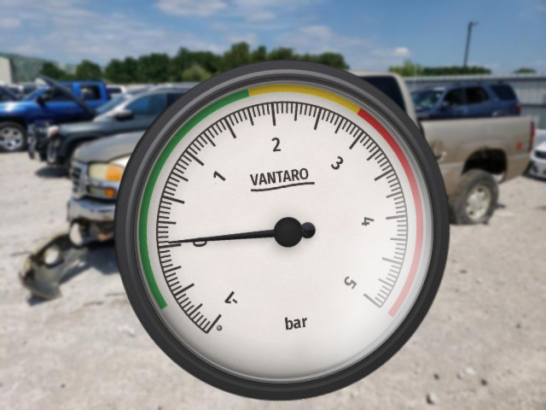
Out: {"value": 0.05, "unit": "bar"}
